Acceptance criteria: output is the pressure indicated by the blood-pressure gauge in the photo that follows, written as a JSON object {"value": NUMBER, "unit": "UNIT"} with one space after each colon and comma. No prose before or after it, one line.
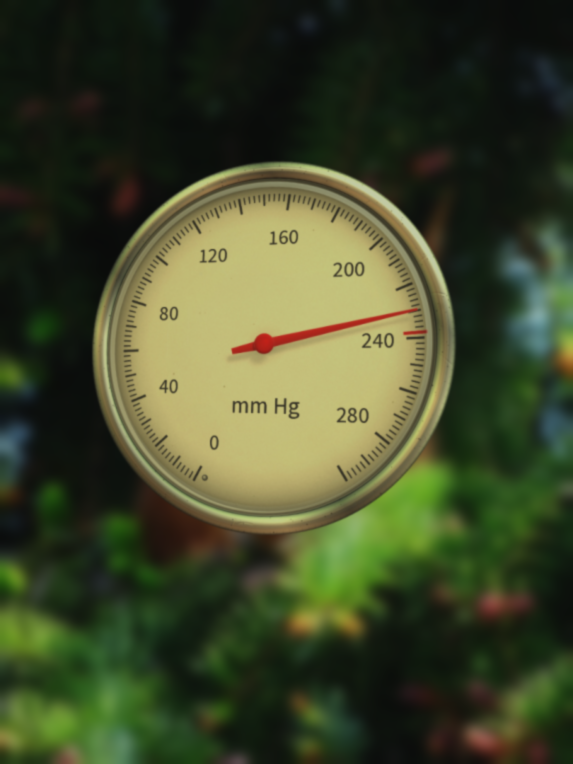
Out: {"value": 230, "unit": "mmHg"}
